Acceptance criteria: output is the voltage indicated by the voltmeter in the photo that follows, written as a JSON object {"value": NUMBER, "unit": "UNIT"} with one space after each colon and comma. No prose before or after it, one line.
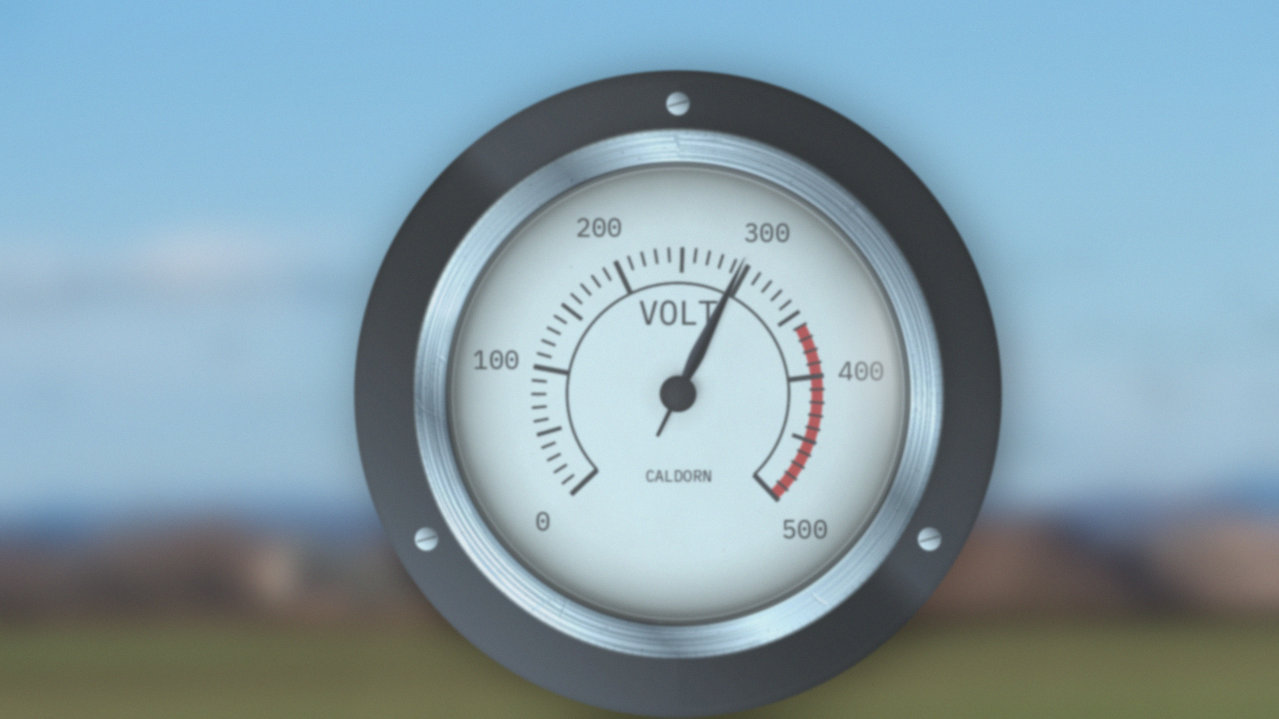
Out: {"value": 295, "unit": "V"}
